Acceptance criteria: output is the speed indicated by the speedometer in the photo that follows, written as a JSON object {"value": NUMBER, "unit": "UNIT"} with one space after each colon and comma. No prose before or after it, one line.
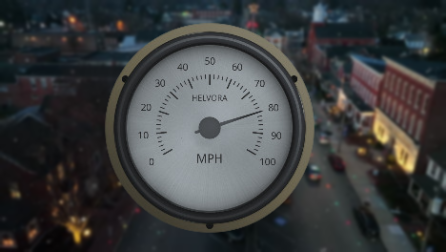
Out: {"value": 80, "unit": "mph"}
